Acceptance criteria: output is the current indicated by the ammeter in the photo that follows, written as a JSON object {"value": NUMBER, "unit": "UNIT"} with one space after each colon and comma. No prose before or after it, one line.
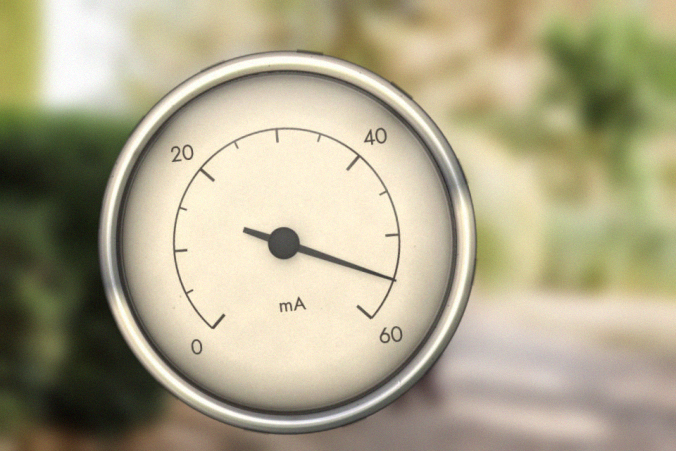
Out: {"value": 55, "unit": "mA"}
